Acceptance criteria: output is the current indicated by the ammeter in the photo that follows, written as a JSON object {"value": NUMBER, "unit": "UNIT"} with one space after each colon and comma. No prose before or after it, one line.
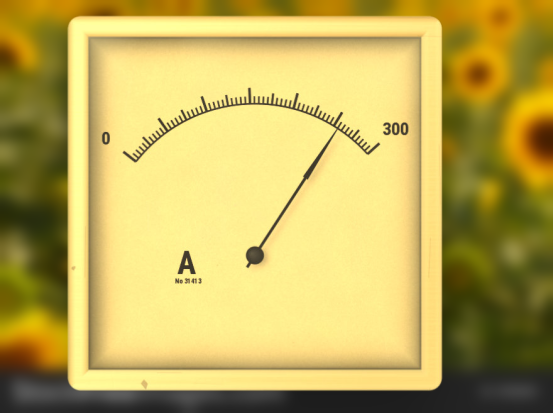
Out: {"value": 255, "unit": "A"}
